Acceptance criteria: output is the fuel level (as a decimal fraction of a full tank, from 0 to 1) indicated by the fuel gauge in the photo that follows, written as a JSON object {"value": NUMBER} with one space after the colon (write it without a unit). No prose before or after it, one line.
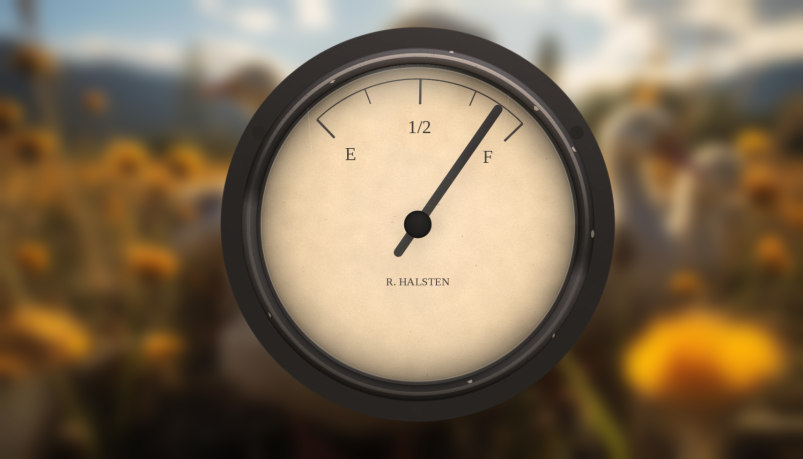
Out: {"value": 0.875}
